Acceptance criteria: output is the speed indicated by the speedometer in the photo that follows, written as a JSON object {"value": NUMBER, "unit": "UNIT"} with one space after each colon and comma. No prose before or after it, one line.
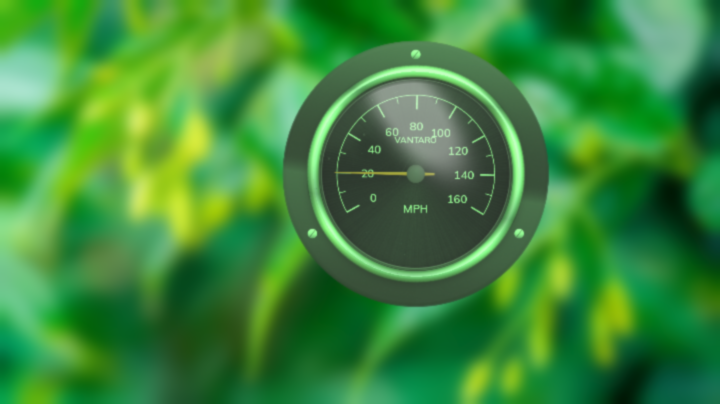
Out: {"value": 20, "unit": "mph"}
